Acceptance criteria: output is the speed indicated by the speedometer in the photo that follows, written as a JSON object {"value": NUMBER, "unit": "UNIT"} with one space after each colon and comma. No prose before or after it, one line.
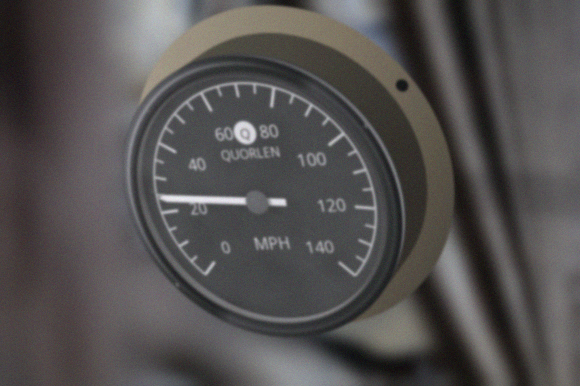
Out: {"value": 25, "unit": "mph"}
